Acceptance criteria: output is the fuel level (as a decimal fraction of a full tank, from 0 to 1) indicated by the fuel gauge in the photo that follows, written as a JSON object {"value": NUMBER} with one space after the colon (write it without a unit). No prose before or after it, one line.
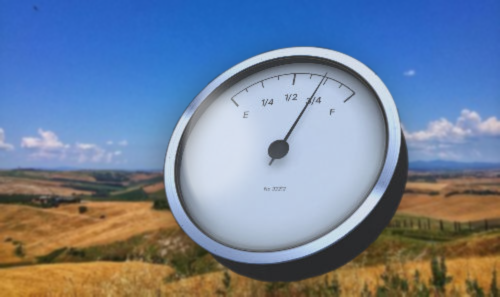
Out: {"value": 0.75}
